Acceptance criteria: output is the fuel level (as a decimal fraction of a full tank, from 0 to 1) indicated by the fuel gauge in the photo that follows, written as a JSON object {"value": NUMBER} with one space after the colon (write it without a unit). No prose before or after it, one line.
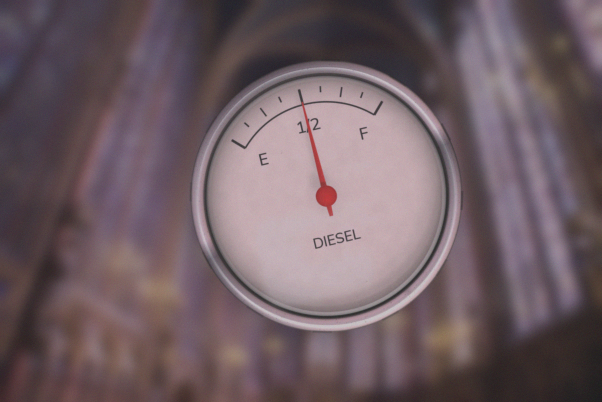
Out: {"value": 0.5}
